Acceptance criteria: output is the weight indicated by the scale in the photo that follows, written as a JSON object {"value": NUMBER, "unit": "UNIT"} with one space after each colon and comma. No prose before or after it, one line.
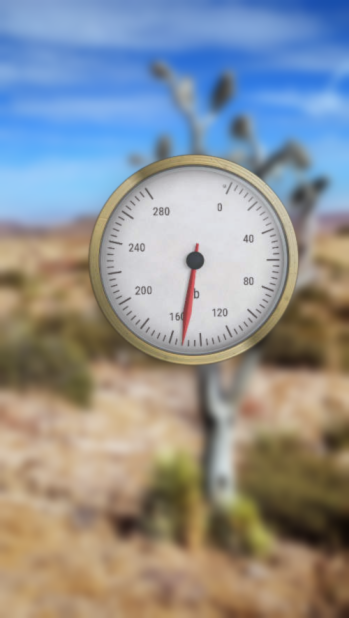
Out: {"value": 152, "unit": "lb"}
